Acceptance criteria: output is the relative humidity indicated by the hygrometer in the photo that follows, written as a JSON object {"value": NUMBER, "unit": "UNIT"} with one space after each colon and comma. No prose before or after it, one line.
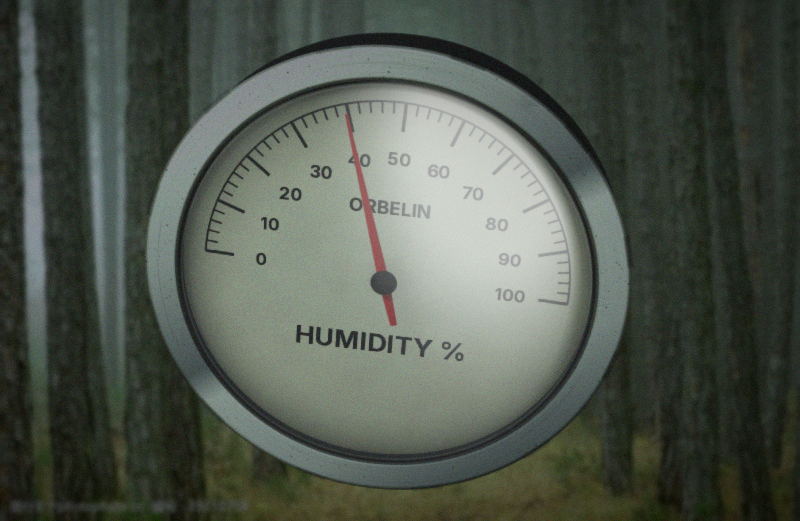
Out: {"value": 40, "unit": "%"}
